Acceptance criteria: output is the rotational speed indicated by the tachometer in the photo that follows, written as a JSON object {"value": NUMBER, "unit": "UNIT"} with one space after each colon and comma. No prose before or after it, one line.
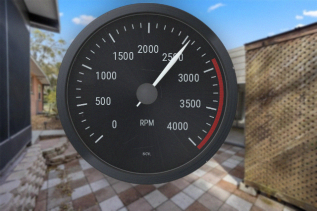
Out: {"value": 2550, "unit": "rpm"}
